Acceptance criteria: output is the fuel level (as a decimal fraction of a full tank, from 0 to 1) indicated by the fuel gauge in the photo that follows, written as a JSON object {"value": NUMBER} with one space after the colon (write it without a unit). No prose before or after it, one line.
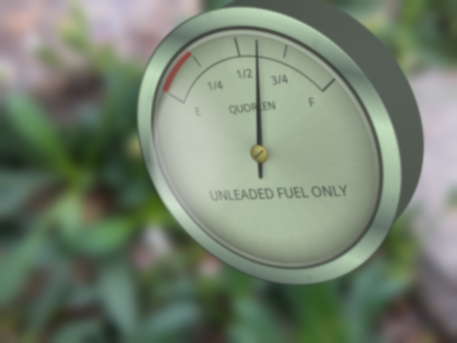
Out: {"value": 0.625}
